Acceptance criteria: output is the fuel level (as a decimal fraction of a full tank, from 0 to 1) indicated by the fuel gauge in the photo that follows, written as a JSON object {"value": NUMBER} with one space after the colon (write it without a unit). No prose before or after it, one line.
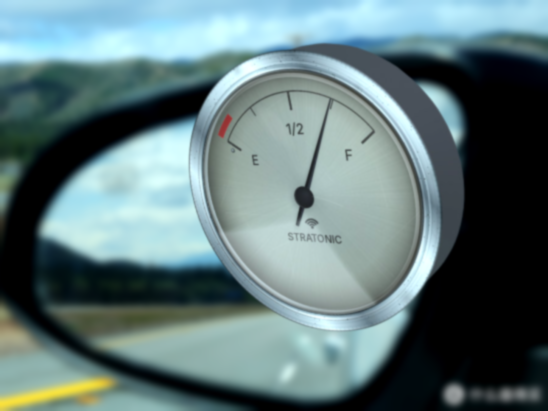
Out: {"value": 0.75}
